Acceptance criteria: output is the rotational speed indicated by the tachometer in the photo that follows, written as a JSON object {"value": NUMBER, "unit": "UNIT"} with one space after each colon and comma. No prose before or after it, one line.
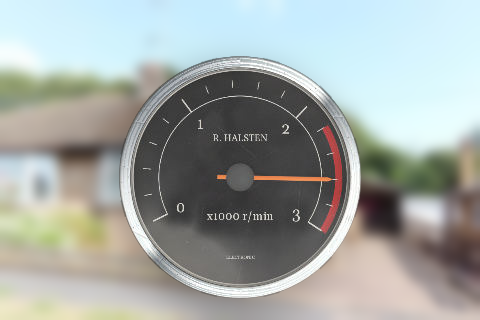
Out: {"value": 2600, "unit": "rpm"}
